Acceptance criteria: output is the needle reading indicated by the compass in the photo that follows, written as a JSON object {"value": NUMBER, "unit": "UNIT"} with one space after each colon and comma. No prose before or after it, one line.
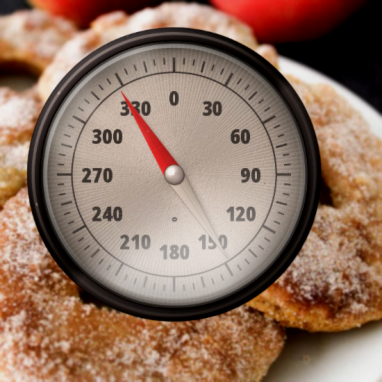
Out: {"value": 327.5, "unit": "°"}
